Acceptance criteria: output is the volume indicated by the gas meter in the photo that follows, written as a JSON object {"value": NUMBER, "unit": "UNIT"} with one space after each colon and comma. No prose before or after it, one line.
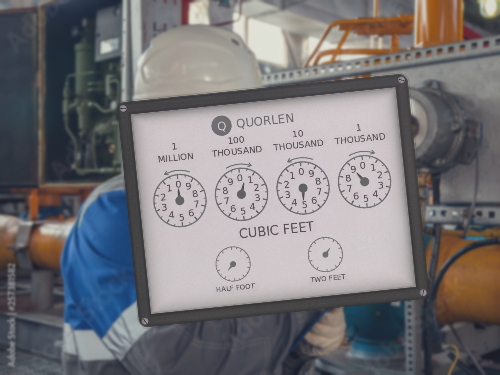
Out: {"value": 4900, "unit": "ft³"}
